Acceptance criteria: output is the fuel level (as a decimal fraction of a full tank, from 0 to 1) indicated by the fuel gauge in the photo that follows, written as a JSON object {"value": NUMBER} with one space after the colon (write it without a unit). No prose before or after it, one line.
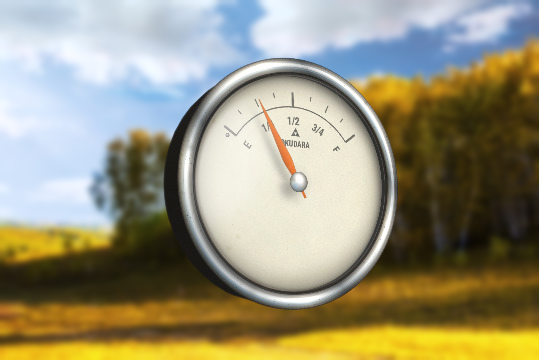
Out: {"value": 0.25}
